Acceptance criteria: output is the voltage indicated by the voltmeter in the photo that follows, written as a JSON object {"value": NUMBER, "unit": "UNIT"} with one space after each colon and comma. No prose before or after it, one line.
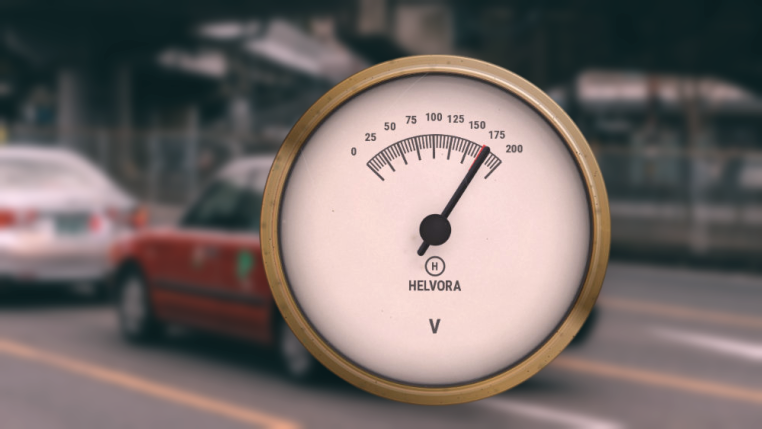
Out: {"value": 175, "unit": "V"}
